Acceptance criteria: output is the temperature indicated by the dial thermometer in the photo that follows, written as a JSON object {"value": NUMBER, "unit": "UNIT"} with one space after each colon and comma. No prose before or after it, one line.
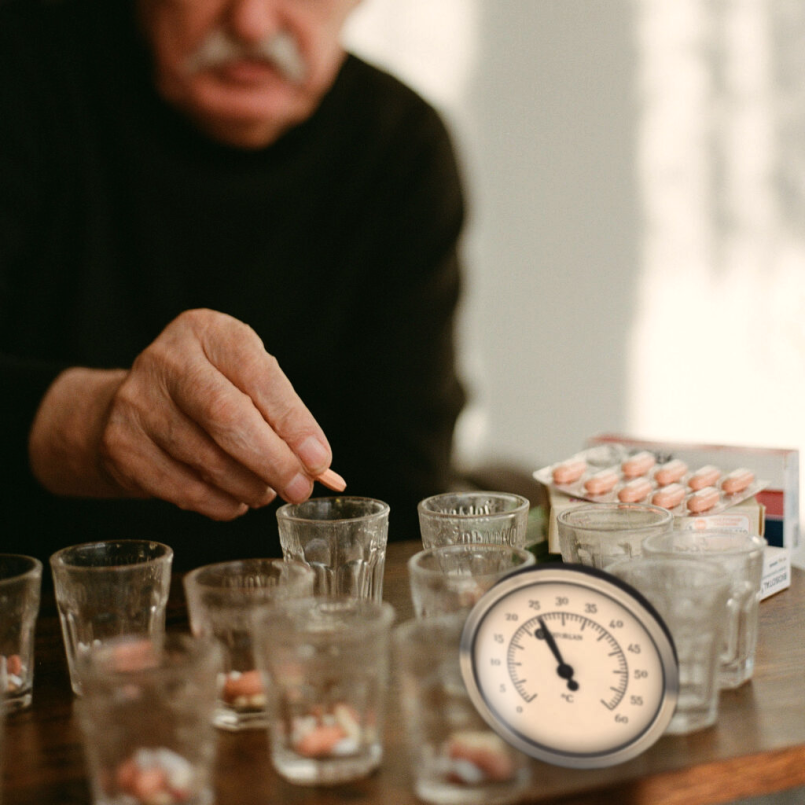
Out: {"value": 25, "unit": "°C"}
